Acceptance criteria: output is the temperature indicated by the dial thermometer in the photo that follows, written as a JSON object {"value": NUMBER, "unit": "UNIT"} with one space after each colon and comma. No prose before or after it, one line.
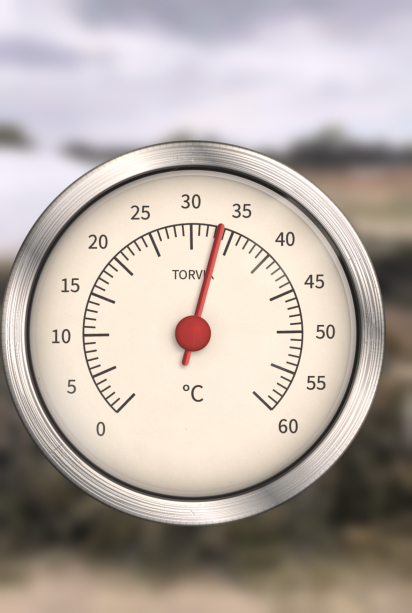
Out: {"value": 33.5, "unit": "°C"}
